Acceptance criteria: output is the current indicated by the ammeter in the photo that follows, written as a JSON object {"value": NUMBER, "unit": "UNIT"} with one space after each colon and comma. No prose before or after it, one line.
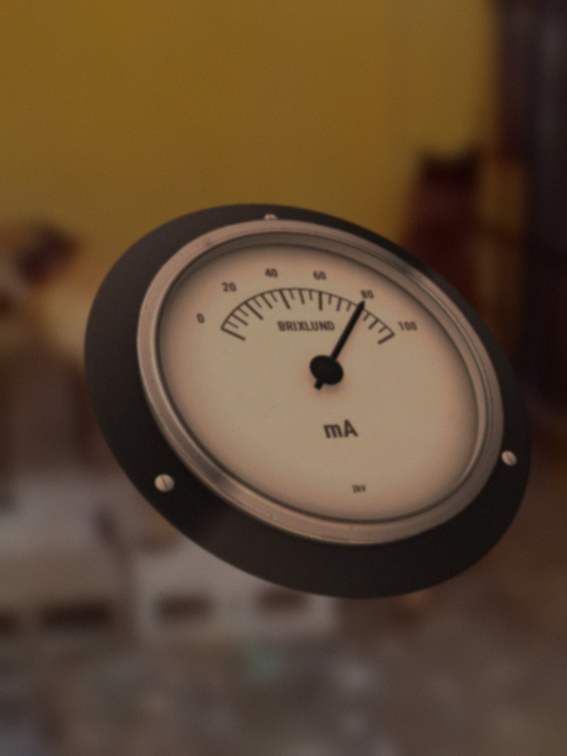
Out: {"value": 80, "unit": "mA"}
